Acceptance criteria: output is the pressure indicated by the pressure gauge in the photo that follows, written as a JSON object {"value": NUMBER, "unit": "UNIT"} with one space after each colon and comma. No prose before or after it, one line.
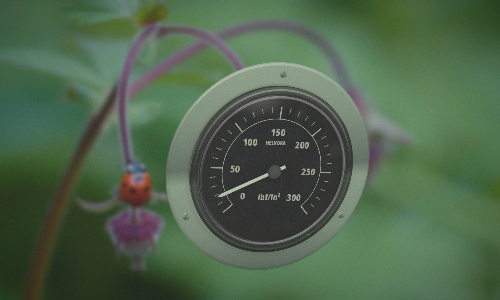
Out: {"value": 20, "unit": "psi"}
